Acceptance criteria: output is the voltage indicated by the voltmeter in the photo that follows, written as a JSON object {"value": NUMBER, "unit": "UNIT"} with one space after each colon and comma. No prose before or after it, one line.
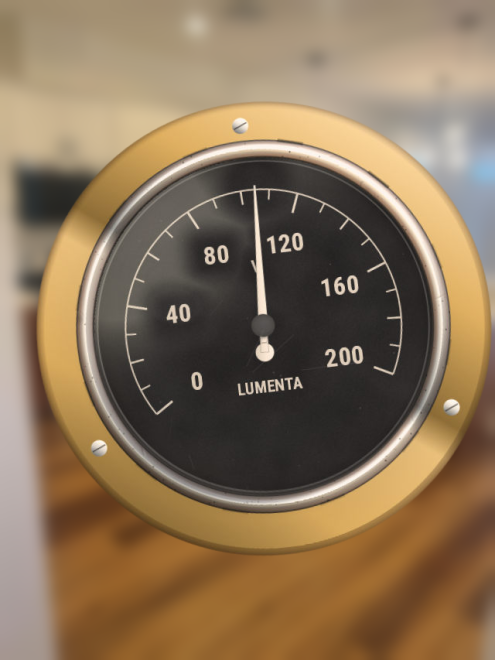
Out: {"value": 105, "unit": "V"}
